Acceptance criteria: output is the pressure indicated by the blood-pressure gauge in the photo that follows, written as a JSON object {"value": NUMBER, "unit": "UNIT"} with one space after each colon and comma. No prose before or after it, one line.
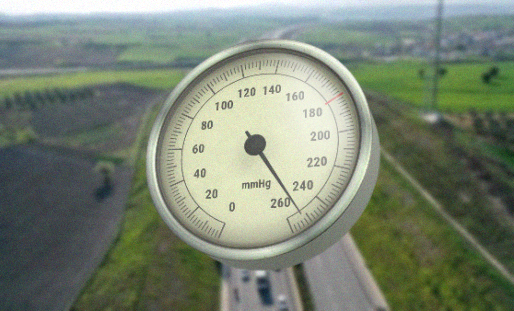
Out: {"value": 252, "unit": "mmHg"}
